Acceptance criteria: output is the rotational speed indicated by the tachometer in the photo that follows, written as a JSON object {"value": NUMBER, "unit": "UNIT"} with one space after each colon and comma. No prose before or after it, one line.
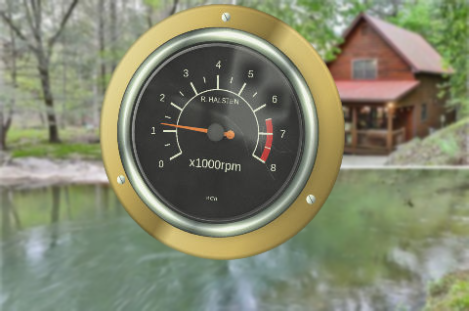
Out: {"value": 1250, "unit": "rpm"}
